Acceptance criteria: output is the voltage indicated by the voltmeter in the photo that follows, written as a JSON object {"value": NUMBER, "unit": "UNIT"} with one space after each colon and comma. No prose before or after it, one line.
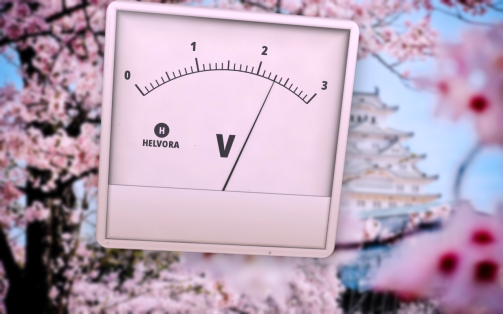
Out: {"value": 2.3, "unit": "V"}
